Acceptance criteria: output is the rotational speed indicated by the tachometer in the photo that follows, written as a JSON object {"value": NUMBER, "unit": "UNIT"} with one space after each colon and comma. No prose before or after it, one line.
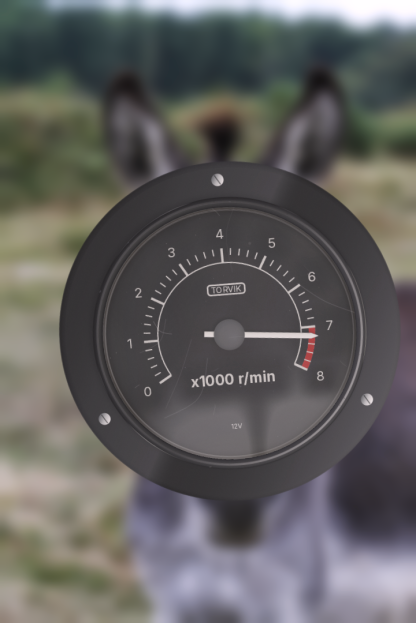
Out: {"value": 7200, "unit": "rpm"}
